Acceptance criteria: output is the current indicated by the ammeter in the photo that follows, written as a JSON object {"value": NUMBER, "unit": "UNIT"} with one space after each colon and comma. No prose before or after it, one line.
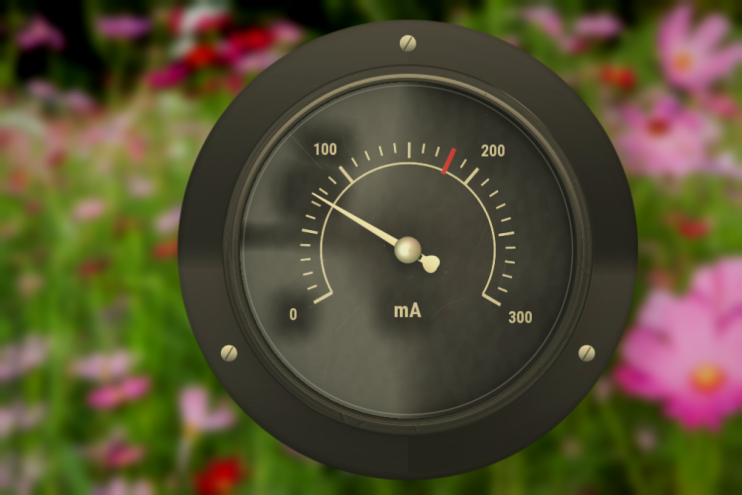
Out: {"value": 75, "unit": "mA"}
